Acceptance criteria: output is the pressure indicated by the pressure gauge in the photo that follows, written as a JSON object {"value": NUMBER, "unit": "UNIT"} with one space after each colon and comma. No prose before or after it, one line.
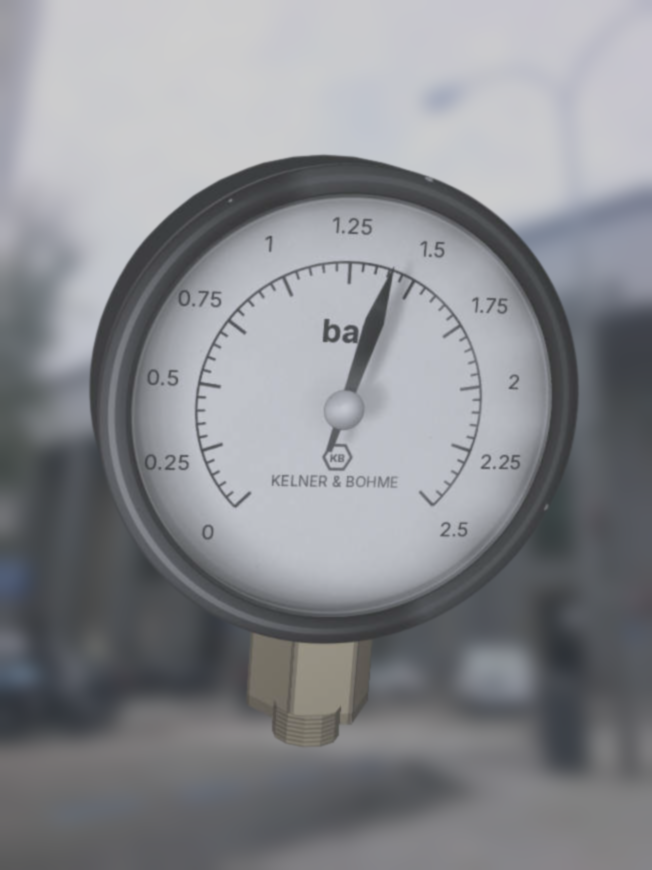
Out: {"value": 1.4, "unit": "bar"}
